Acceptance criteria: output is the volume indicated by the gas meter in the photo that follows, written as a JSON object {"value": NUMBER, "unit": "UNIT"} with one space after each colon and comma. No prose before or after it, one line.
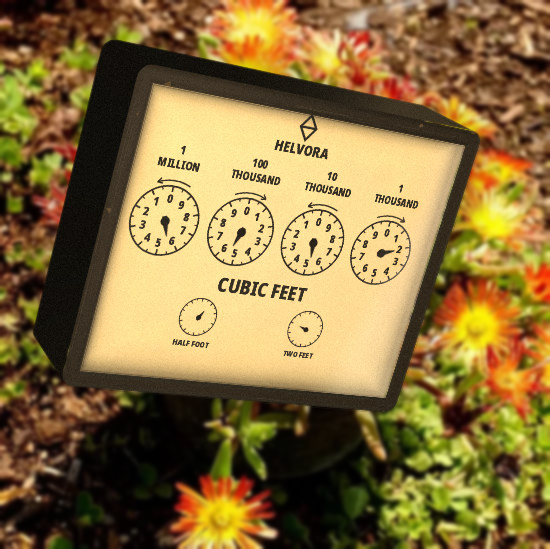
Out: {"value": 555200, "unit": "ft³"}
